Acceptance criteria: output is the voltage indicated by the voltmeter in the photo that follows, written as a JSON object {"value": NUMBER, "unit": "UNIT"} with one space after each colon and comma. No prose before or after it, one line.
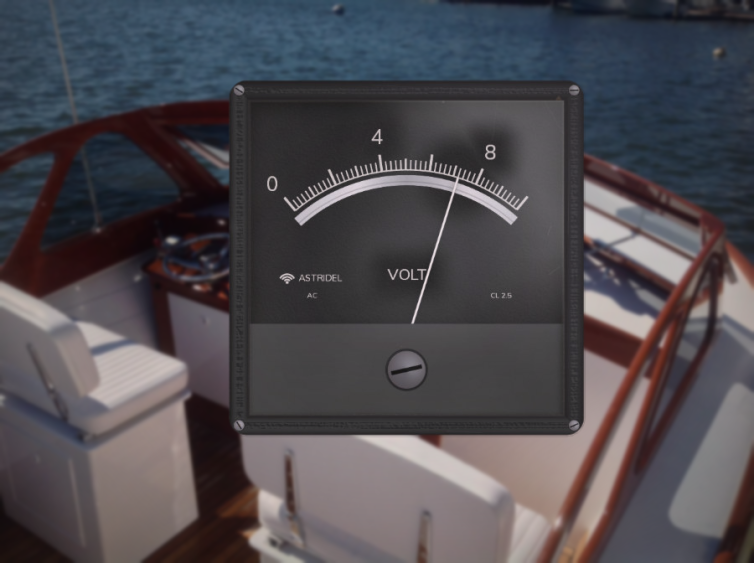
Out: {"value": 7.2, "unit": "V"}
